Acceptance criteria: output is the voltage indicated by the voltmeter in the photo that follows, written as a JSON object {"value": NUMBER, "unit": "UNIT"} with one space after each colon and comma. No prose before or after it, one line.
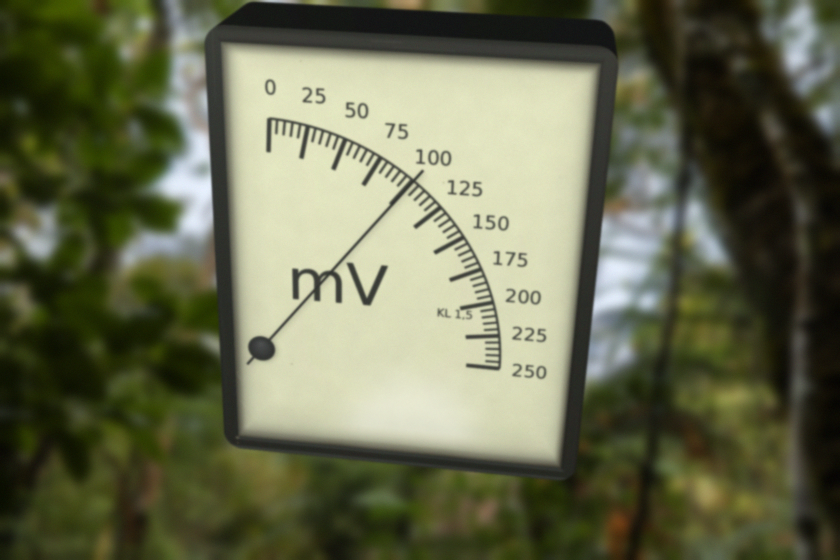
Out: {"value": 100, "unit": "mV"}
